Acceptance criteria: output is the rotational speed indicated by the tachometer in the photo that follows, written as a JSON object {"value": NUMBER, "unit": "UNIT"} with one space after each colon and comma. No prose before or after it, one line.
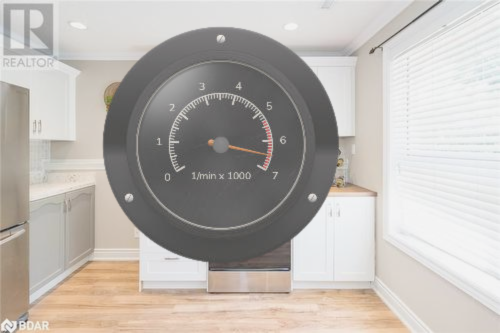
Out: {"value": 6500, "unit": "rpm"}
